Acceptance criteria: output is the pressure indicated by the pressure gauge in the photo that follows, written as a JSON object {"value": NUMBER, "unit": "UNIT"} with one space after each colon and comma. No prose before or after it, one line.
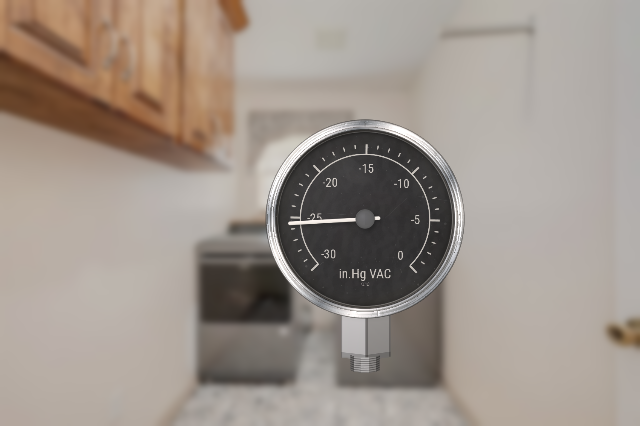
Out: {"value": -25.5, "unit": "inHg"}
